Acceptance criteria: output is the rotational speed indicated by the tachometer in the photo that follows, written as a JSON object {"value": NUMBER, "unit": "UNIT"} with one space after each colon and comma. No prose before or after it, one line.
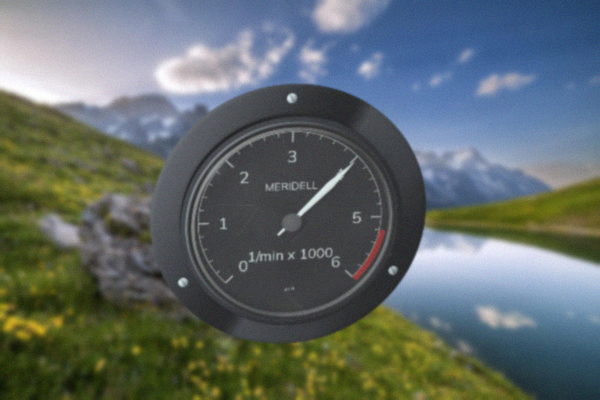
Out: {"value": 4000, "unit": "rpm"}
